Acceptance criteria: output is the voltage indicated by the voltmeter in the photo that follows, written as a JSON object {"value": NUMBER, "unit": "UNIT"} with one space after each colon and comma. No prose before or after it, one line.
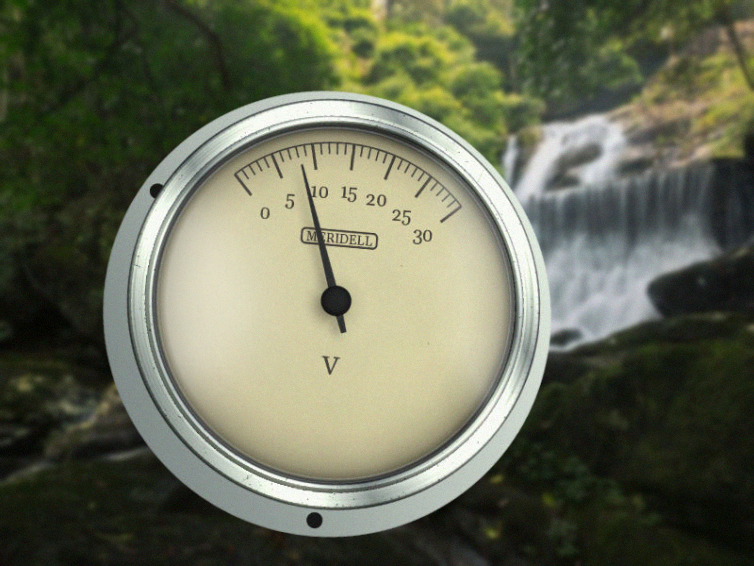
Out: {"value": 8, "unit": "V"}
